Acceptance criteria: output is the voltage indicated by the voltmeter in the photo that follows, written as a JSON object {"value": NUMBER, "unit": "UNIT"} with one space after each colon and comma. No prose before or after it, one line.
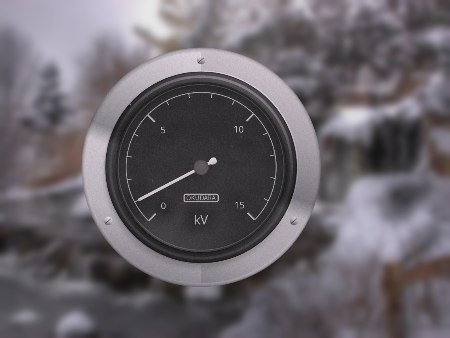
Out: {"value": 1, "unit": "kV"}
